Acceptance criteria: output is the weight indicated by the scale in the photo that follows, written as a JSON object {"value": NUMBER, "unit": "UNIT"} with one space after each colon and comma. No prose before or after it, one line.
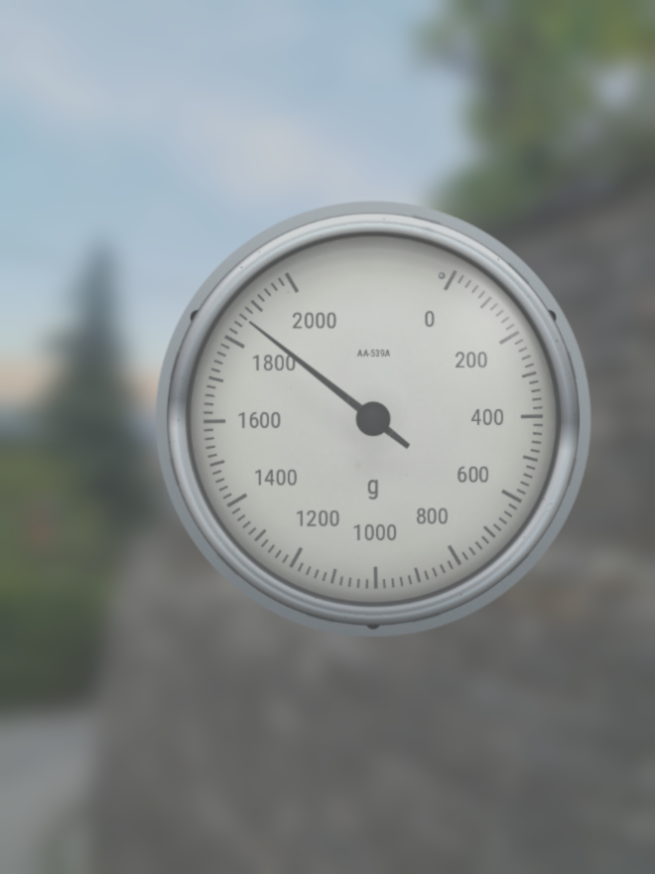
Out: {"value": 1860, "unit": "g"}
